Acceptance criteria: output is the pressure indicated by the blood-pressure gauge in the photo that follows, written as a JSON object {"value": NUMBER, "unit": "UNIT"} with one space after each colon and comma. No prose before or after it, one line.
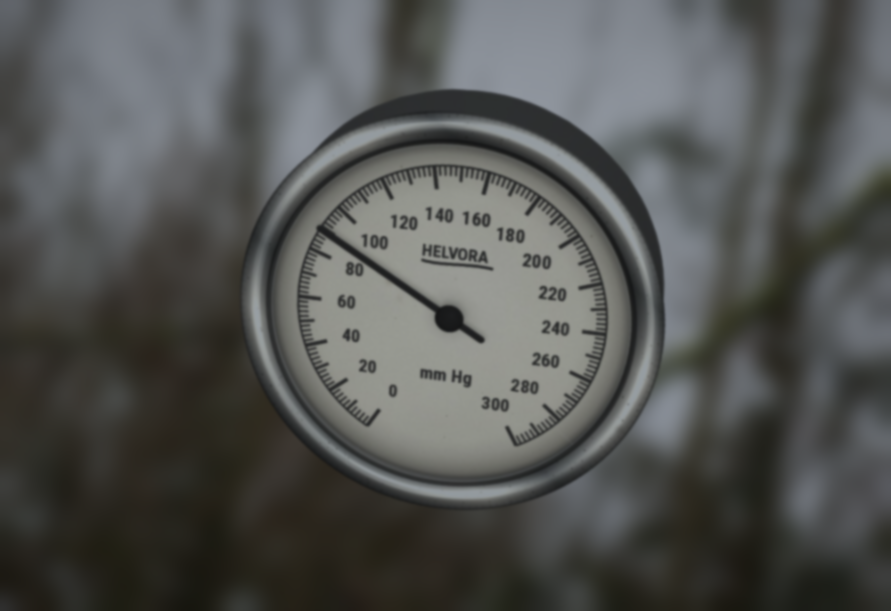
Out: {"value": 90, "unit": "mmHg"}
